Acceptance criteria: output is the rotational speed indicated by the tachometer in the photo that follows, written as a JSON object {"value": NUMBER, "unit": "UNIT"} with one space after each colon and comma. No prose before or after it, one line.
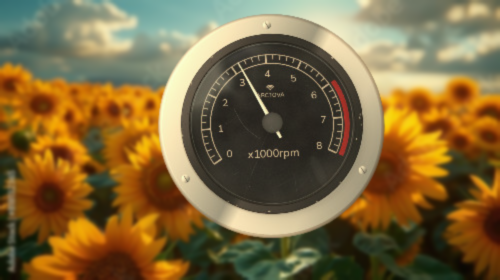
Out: {"value": 3200, "unit": "rpm"}
